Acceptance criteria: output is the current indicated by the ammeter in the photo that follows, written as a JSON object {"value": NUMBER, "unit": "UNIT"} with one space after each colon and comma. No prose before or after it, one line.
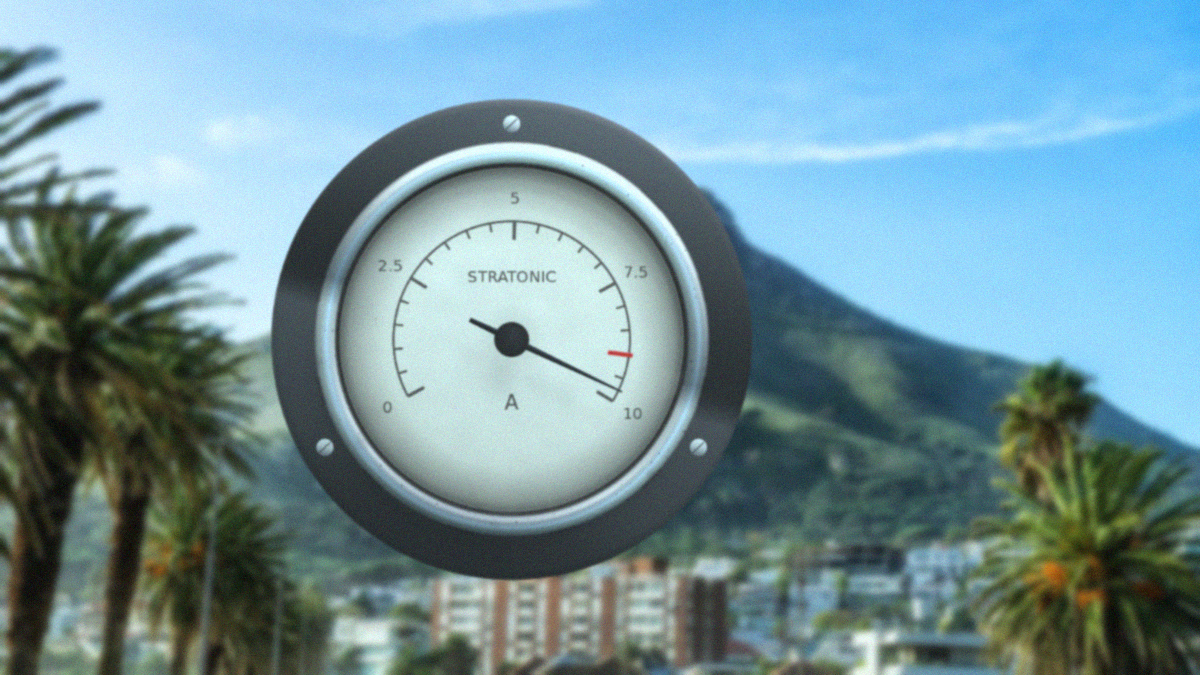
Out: {"value": 9.75, "unit": "A"}
